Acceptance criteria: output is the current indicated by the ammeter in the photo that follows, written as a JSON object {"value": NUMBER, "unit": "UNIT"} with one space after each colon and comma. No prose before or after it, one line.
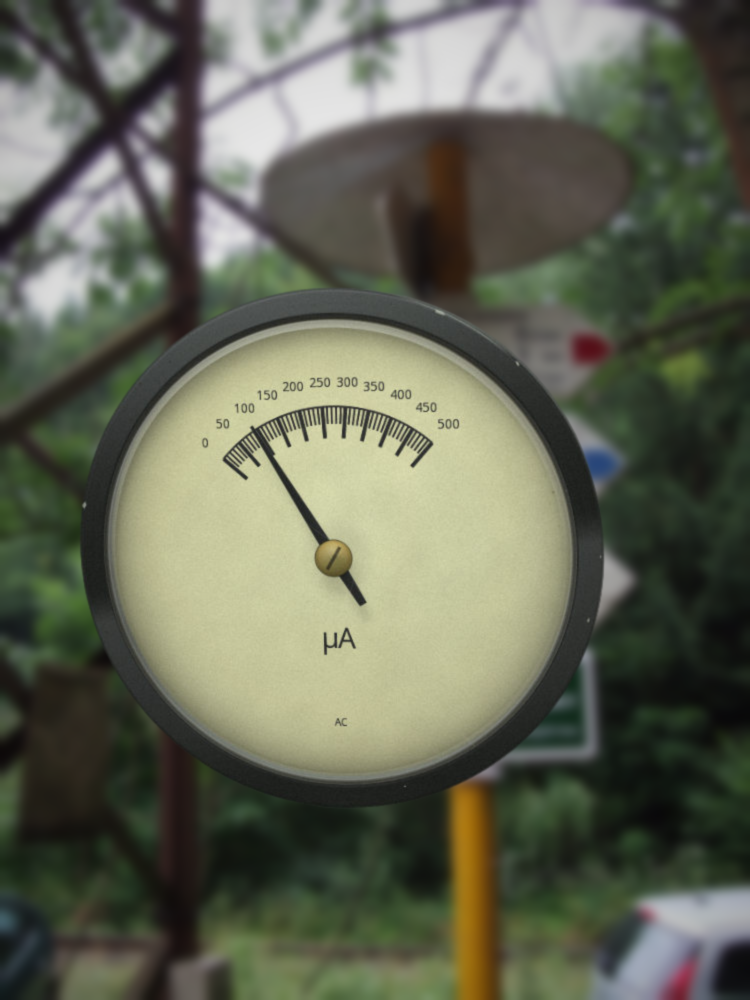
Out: {"value": 100, "unit": "µA"}
